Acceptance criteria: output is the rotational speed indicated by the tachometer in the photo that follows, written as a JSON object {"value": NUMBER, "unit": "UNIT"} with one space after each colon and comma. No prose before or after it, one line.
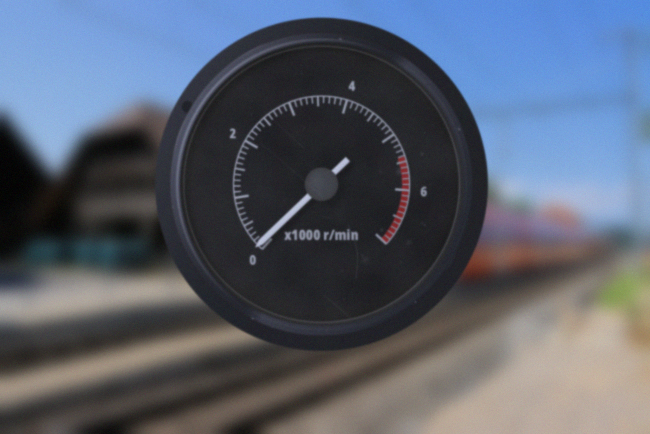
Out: {"value": 100, "unit": "rpm"}
